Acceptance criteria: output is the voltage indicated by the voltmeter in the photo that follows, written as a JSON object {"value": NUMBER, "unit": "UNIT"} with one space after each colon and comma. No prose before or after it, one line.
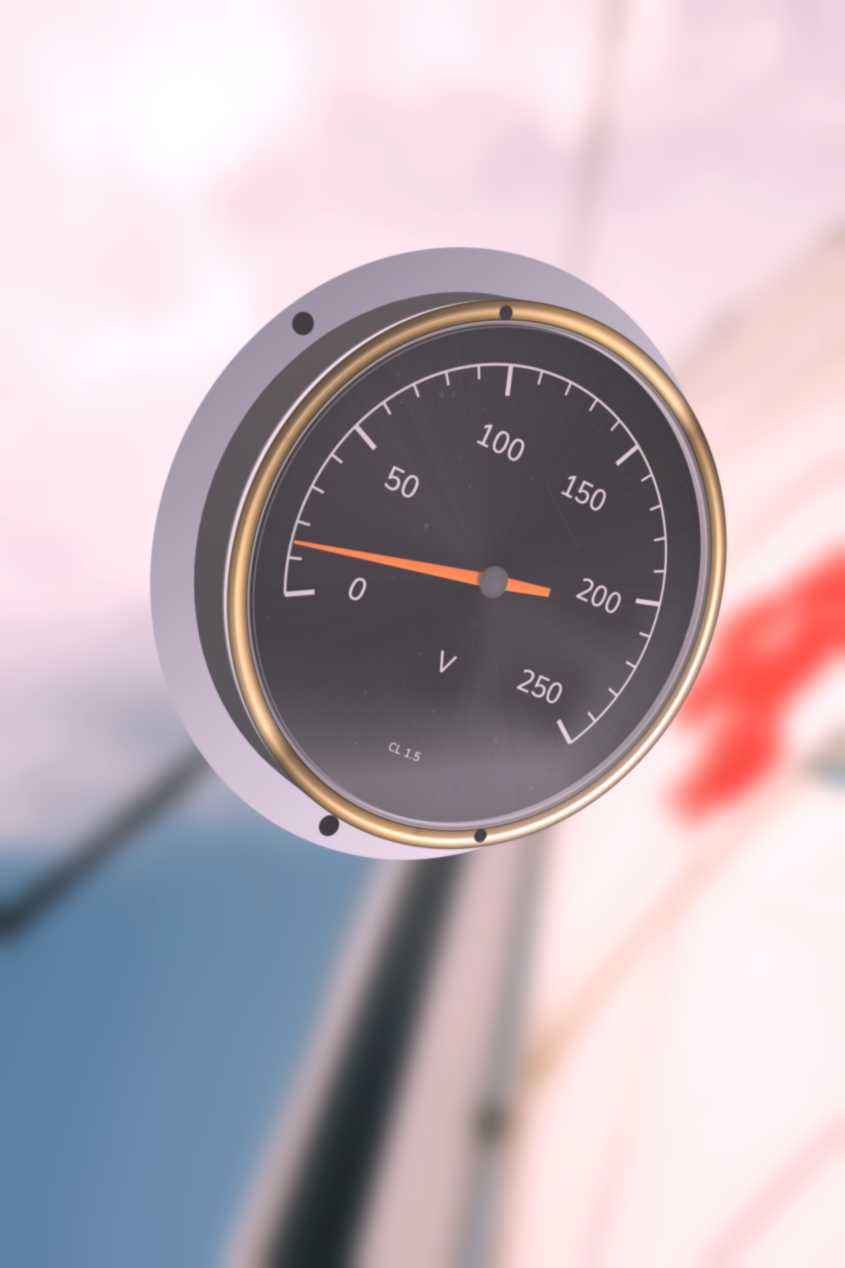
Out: {"value": 15, "unit": "V"}
